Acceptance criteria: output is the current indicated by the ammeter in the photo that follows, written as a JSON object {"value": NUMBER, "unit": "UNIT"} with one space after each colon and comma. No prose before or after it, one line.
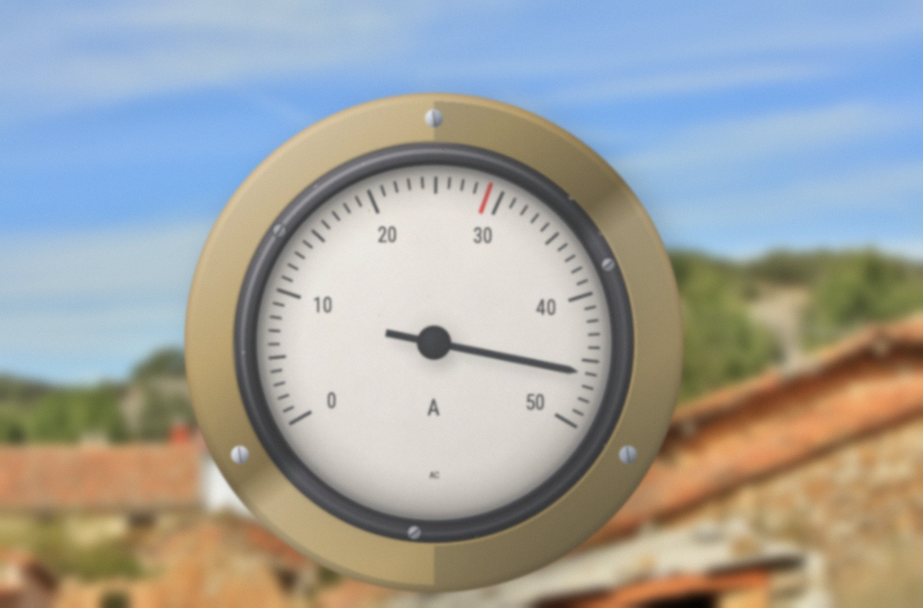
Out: {"value": 46, "unit": "A"}
